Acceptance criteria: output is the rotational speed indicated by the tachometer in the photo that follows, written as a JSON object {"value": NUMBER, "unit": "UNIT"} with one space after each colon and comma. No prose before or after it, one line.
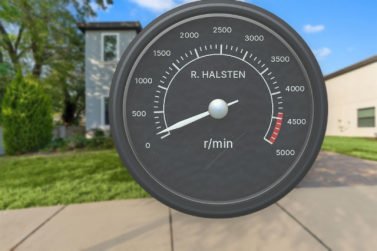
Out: {"value": 100, "unit": "rpm"}
